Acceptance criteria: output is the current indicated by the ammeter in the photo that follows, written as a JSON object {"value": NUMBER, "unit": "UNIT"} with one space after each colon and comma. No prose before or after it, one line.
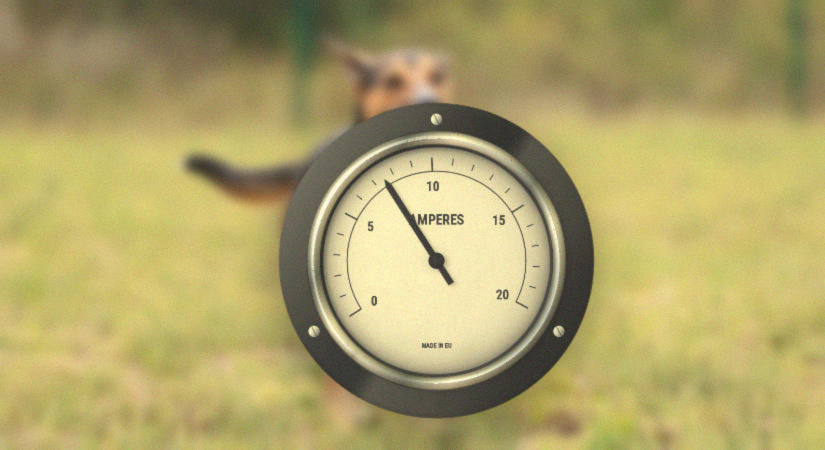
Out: {"value": 7.5, "unit": "A"}
